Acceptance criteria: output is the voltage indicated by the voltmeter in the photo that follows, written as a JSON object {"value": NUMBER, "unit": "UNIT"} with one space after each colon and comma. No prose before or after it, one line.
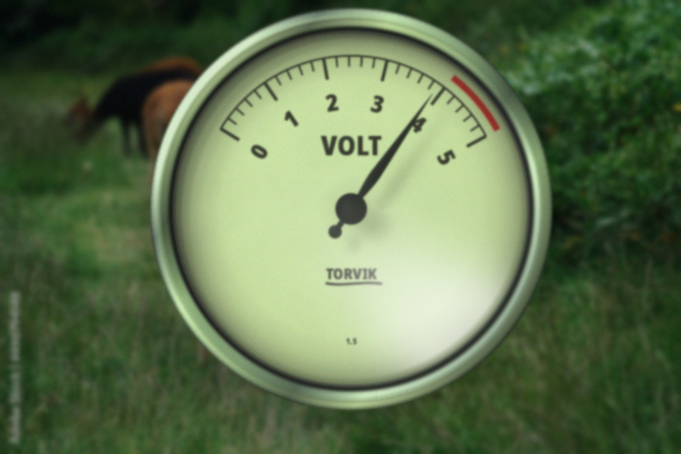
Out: {"value": 3.9, "unit": "V"}
